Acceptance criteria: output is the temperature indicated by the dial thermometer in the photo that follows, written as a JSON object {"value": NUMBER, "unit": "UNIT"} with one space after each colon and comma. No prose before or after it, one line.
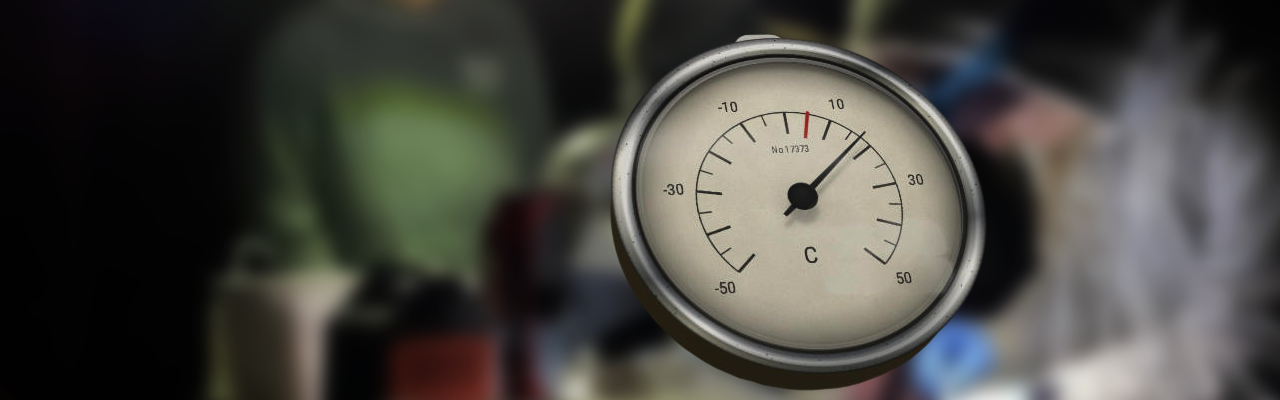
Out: {"value": 17.5, "unit": "°C"}
